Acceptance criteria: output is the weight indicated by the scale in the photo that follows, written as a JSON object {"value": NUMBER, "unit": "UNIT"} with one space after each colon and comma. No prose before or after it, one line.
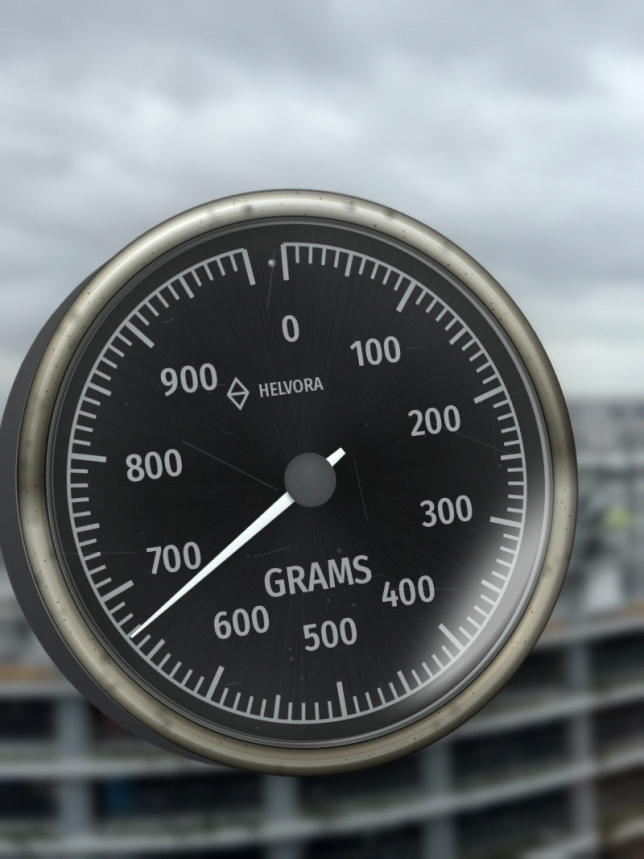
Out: {"value": 670, "unit": "g"}
